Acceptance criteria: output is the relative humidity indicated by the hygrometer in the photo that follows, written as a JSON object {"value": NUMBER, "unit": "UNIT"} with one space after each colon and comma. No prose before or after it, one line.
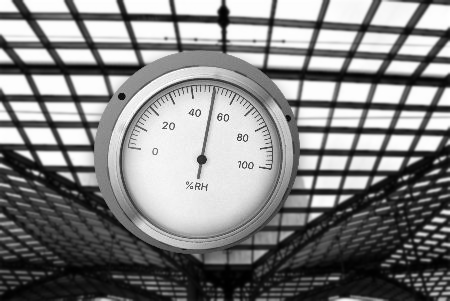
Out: {"value": 50, "unit": "%"}
